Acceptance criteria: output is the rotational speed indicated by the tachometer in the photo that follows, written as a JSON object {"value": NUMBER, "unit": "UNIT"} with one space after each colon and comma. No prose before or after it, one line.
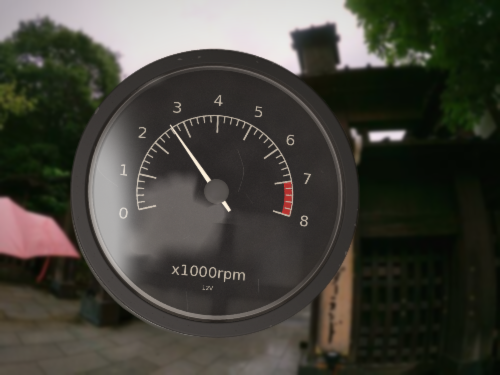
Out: {"value": 2600, "unit": "rpm"}
